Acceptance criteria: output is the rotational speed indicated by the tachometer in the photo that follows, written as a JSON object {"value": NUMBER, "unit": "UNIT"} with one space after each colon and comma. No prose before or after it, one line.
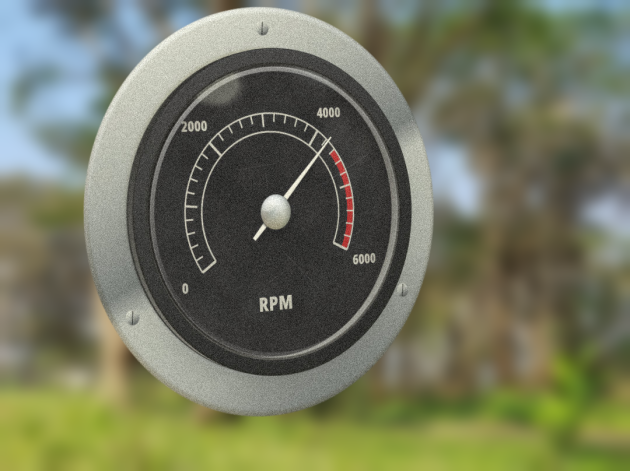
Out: {"value": 4200, "unit": "rpm"}
